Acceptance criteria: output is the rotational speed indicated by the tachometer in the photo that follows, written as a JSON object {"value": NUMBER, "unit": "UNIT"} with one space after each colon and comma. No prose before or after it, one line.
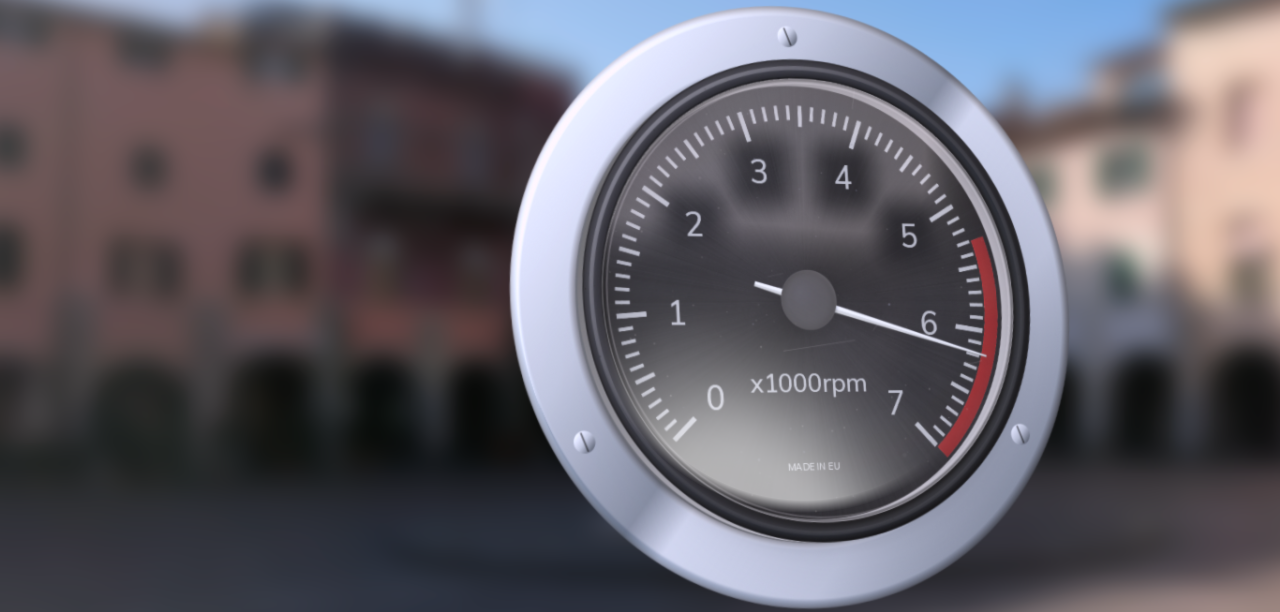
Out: {"value": 6200, "unit": "rpm"}
